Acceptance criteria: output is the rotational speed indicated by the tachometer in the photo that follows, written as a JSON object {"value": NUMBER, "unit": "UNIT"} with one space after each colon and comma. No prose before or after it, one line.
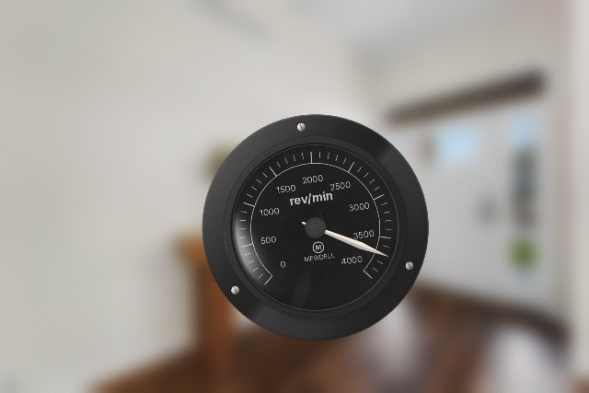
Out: {"value": 3700, "unit": "rpm"}
